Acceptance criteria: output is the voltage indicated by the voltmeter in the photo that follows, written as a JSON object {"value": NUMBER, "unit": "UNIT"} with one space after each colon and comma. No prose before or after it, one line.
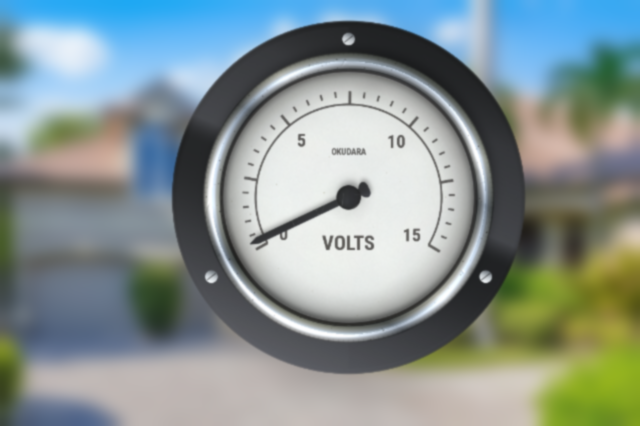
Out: {"value": 0.25, "unit": "V"}
